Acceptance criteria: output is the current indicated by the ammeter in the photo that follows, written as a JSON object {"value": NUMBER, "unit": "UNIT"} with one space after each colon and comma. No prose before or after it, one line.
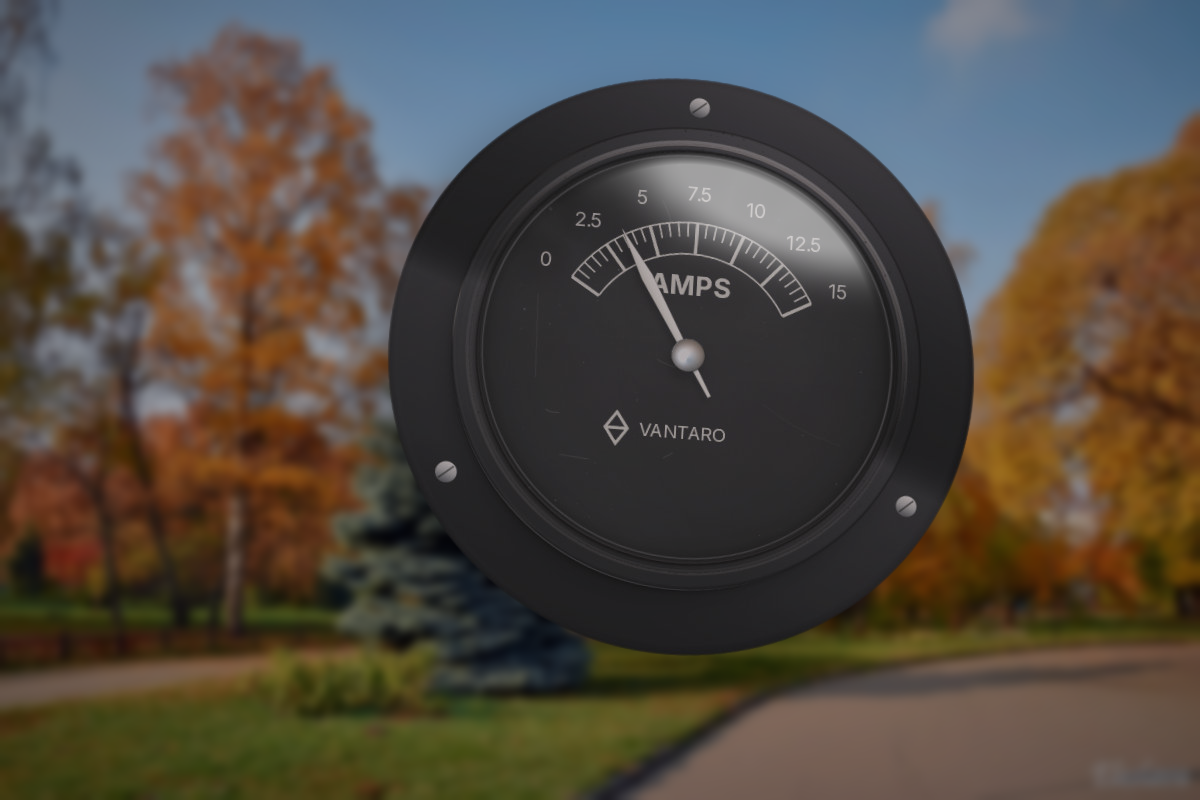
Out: {"value": 3.5, "unit": "A"}
